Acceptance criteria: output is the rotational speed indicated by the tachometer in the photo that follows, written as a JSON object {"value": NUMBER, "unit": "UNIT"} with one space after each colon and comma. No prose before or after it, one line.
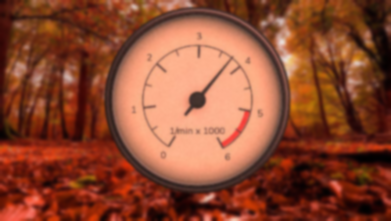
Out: {"value": 3750, "unit": "rpm"}
